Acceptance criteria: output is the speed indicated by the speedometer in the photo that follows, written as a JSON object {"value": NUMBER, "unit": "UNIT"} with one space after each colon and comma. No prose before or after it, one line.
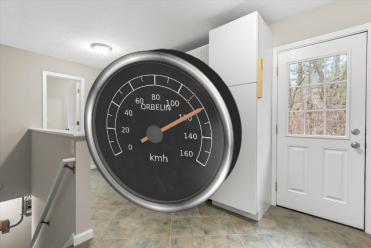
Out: {"value": 120, "unit": "km/h"}
